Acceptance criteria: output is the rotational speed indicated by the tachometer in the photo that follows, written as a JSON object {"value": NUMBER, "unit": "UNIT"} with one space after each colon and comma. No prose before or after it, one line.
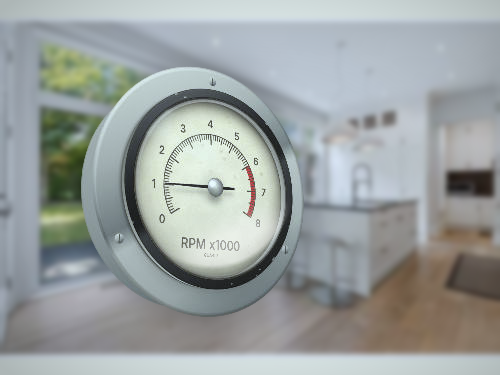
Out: {"value": 1000, "unit": "rpm"}
